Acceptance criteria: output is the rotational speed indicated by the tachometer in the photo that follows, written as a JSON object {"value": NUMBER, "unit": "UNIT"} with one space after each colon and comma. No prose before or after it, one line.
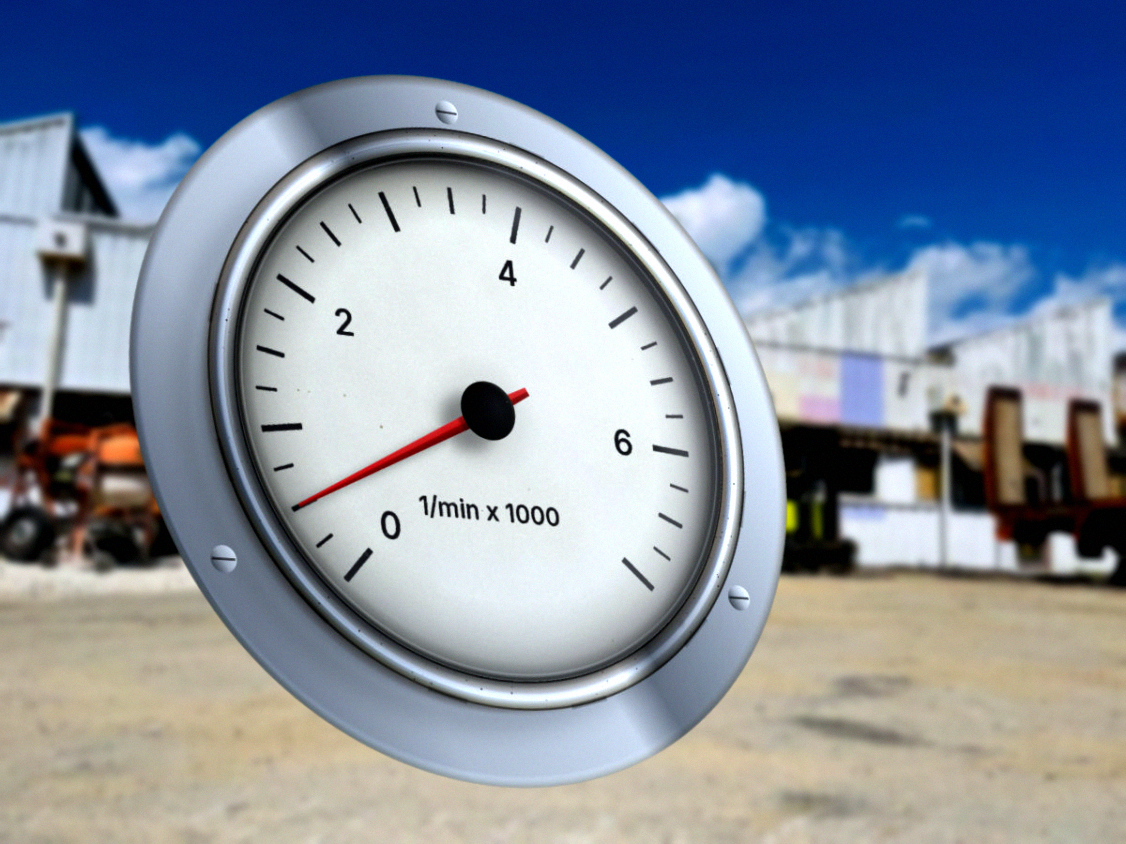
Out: {"value": 500, "unit": "rpm"}
